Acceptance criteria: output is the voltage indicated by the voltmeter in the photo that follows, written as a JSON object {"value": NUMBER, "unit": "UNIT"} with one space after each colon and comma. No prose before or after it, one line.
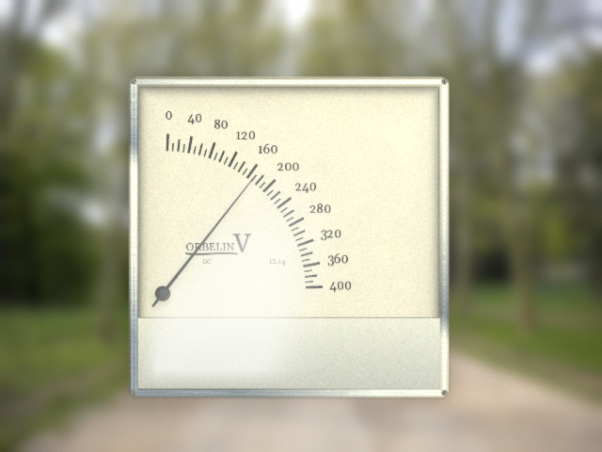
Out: {"value": 170, "unit": "V"}
